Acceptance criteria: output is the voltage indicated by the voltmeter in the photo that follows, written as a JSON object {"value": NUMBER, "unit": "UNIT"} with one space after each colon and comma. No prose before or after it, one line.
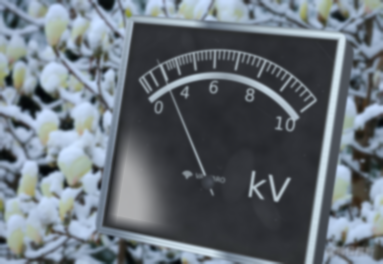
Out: {"value": 3, "unit": "kV"}
